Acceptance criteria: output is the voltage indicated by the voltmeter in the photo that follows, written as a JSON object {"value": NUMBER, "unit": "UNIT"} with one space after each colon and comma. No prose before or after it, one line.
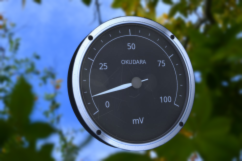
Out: {"value": 7.5, "unit": "mV"}
